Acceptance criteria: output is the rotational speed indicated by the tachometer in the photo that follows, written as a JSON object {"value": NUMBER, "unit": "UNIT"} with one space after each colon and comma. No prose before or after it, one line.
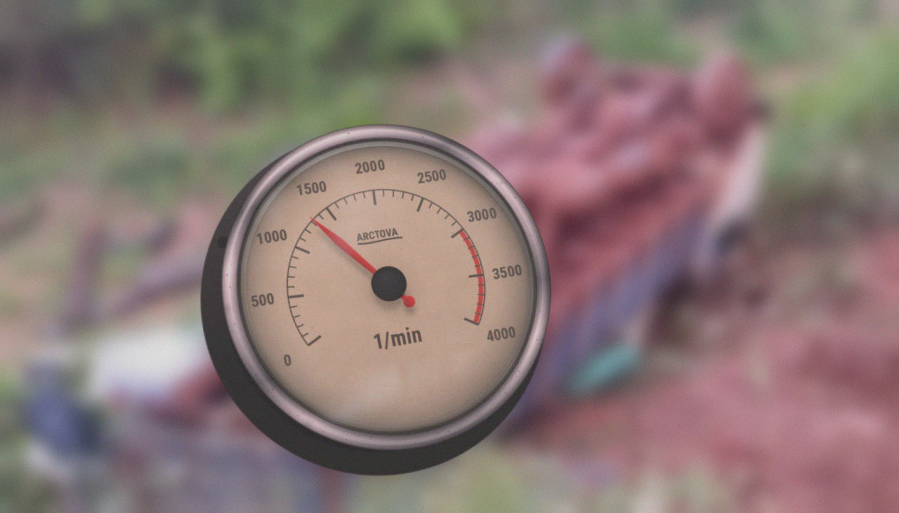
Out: {"value": 1300, "unit": "rpm"}
